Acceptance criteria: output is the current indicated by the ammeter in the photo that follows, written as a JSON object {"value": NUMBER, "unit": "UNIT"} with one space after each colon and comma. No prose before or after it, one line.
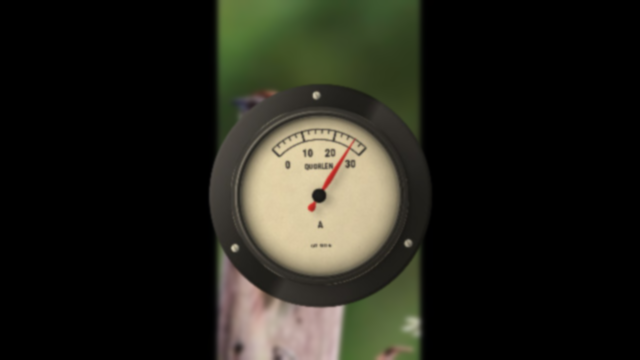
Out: {"value": 26, "unit": "A"}
